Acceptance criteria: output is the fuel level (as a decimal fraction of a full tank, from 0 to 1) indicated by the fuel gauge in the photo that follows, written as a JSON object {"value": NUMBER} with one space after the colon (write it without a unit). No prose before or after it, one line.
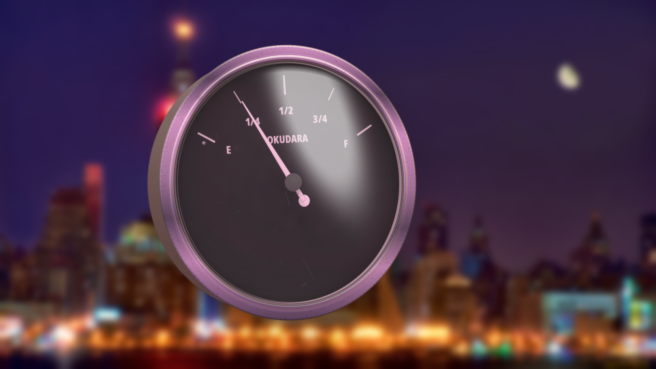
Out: {"value": 0.25}
